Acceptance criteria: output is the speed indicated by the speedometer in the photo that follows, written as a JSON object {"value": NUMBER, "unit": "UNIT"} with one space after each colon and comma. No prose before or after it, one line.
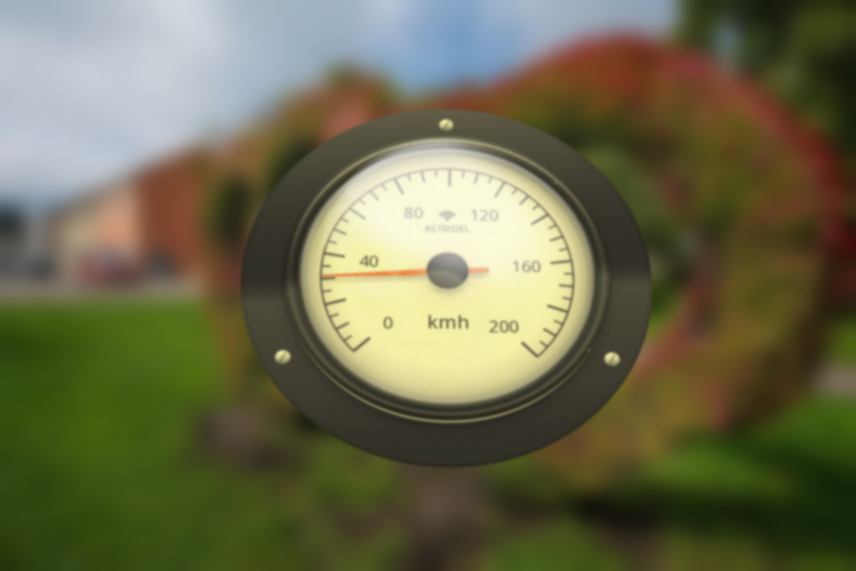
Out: {"value": 30, "unit": "km/h"}
